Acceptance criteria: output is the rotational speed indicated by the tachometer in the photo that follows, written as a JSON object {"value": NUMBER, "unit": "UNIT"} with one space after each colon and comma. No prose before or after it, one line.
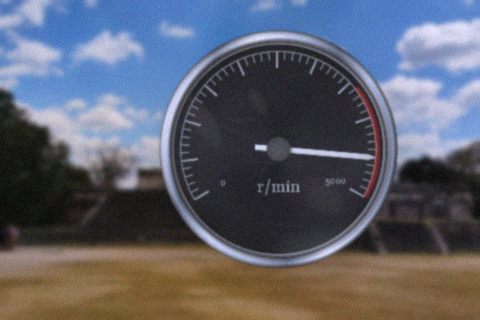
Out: {"value": 4500, "unit": "rpm"}
